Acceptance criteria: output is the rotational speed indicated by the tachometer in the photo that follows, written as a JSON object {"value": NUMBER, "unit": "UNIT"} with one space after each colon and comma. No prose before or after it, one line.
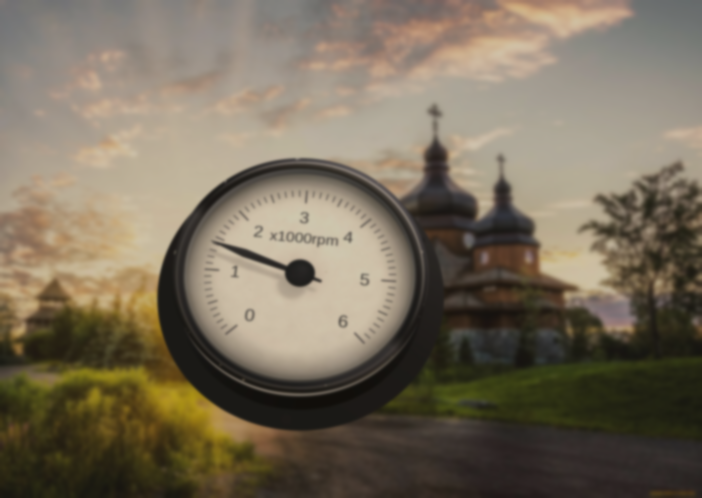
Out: {"value": 1400, "unit": "rpm"}
